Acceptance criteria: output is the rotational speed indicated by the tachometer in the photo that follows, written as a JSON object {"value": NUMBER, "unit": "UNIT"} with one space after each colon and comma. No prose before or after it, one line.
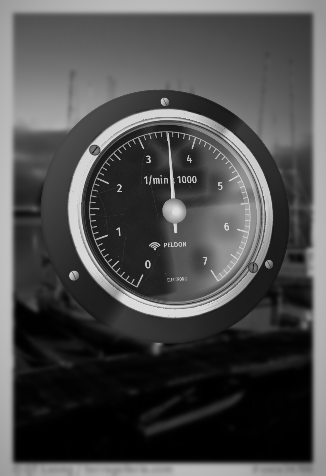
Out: {"value": 3500, "unit": "rpm"}
